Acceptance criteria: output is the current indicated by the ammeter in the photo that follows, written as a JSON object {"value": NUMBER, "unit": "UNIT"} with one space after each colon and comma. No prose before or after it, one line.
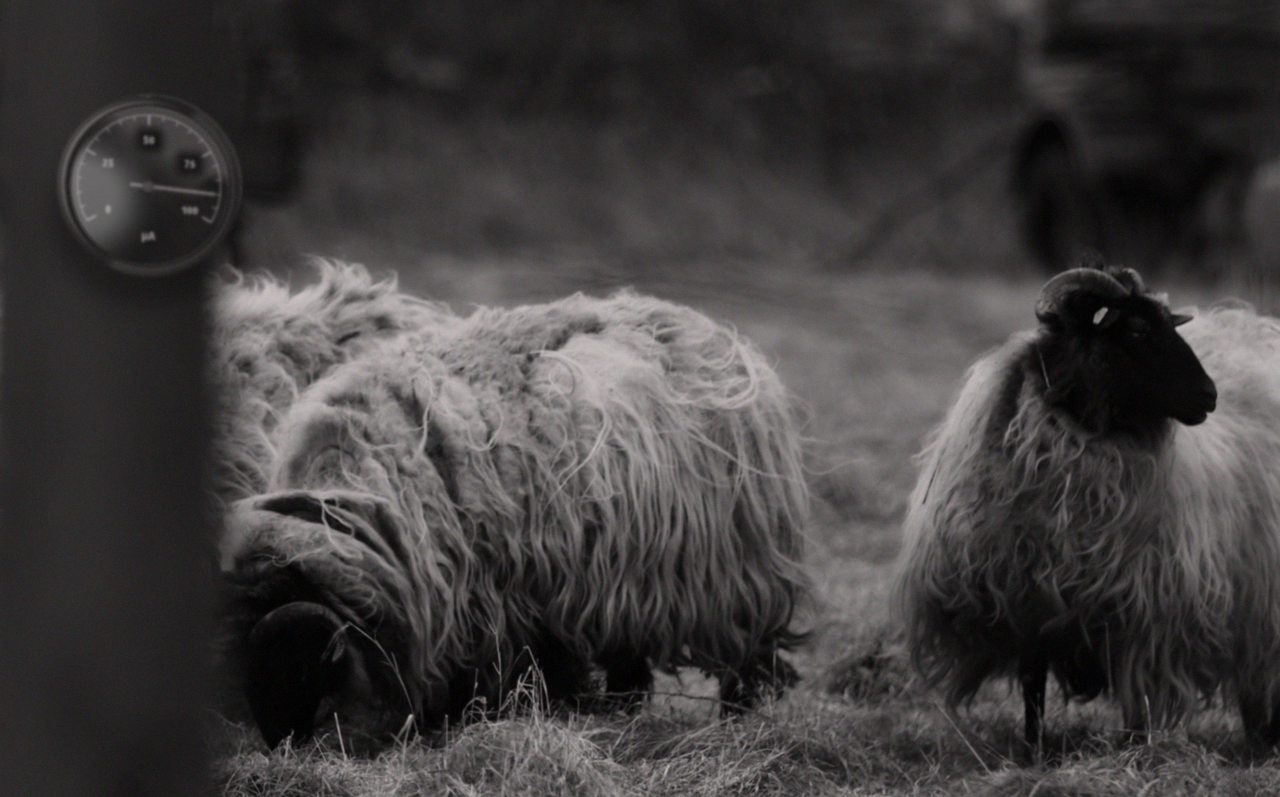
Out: {"value": 90, "unit": "µA"}
